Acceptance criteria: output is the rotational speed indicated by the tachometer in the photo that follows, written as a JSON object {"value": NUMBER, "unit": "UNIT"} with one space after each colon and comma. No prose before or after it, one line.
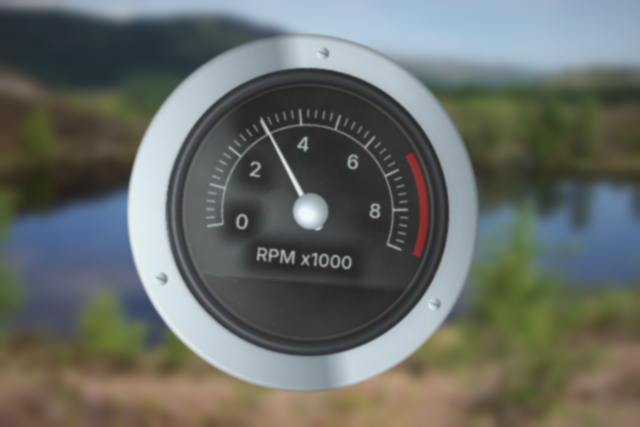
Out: {"value": 3000, "unit": "rpm"}
